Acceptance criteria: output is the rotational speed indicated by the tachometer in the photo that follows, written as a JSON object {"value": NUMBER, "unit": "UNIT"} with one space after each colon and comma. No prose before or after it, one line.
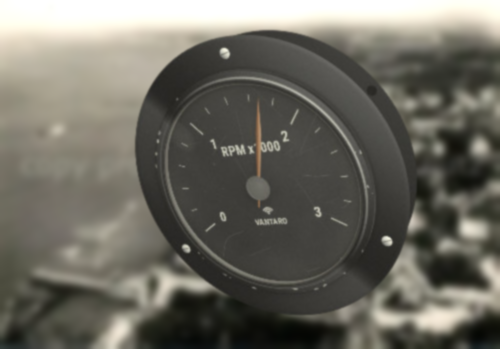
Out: {"value": 1700, "unit": "rpm"}
